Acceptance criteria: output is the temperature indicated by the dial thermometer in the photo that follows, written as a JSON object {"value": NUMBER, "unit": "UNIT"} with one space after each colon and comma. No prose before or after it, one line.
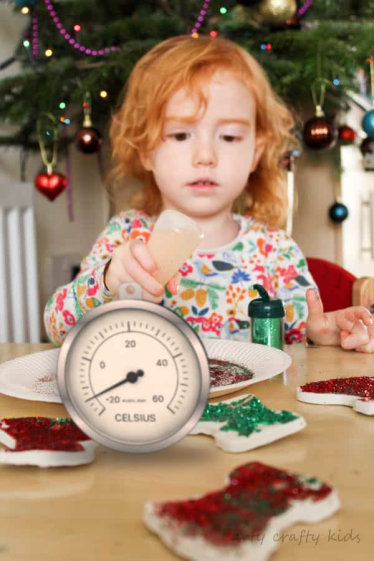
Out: {"value": -14, "unit": "°C"}
